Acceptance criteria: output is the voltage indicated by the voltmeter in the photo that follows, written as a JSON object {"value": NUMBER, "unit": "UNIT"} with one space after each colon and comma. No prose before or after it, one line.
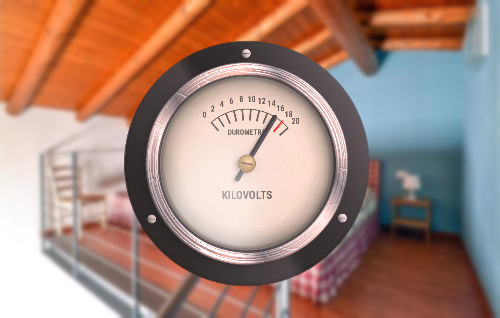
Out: {"value": 16, "unit": "kV"}
